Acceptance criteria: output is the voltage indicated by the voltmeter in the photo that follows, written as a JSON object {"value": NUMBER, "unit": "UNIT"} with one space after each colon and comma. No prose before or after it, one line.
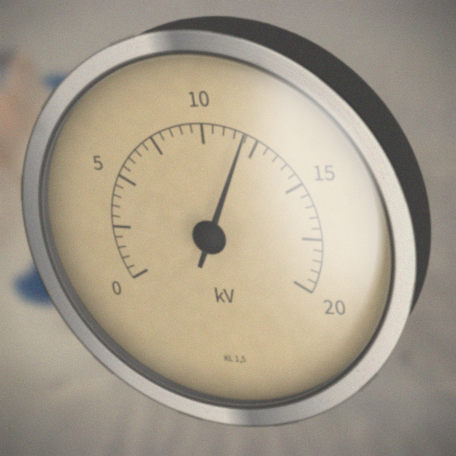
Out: {"value": 12, "unit": "kV"}
